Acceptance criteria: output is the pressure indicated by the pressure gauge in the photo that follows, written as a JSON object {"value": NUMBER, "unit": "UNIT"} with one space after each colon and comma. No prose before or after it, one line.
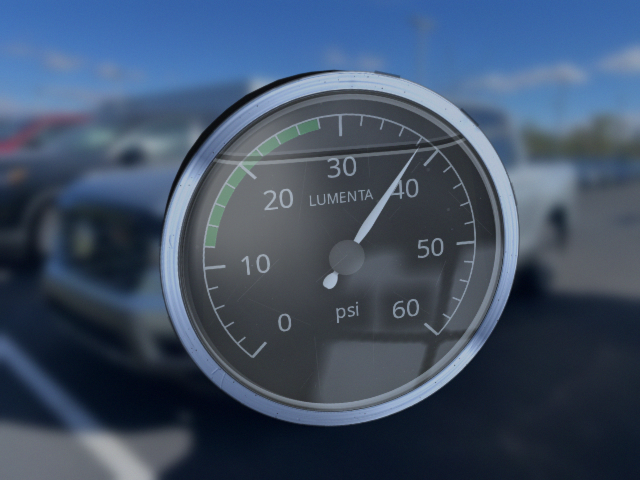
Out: {"value": 38, "unit": "psi"}
